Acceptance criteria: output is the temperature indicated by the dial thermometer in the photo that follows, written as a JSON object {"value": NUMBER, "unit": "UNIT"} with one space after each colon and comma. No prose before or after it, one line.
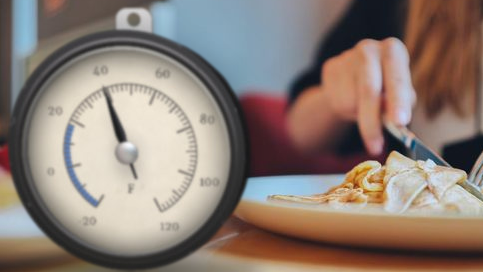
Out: {"value": 40, "unit": "°F"}
